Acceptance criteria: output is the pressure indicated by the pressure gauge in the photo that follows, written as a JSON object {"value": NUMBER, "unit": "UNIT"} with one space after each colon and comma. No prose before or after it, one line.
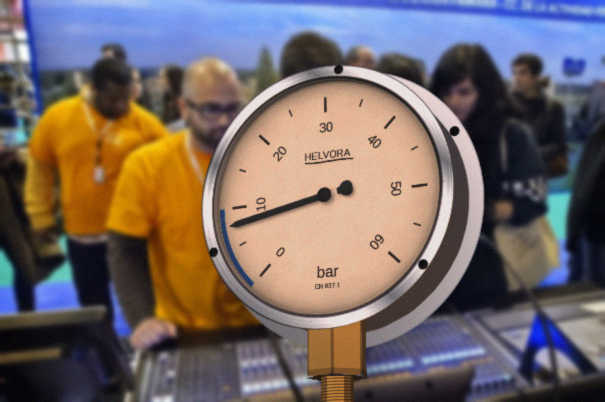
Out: {"value": 7.5, "unit": "bar"}
